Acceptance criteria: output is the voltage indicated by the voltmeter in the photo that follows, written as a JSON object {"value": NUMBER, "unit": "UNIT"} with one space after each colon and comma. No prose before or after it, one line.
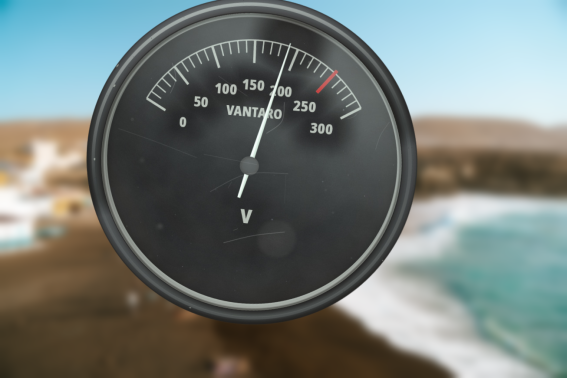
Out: {"value": 190, "unit": "V"}
